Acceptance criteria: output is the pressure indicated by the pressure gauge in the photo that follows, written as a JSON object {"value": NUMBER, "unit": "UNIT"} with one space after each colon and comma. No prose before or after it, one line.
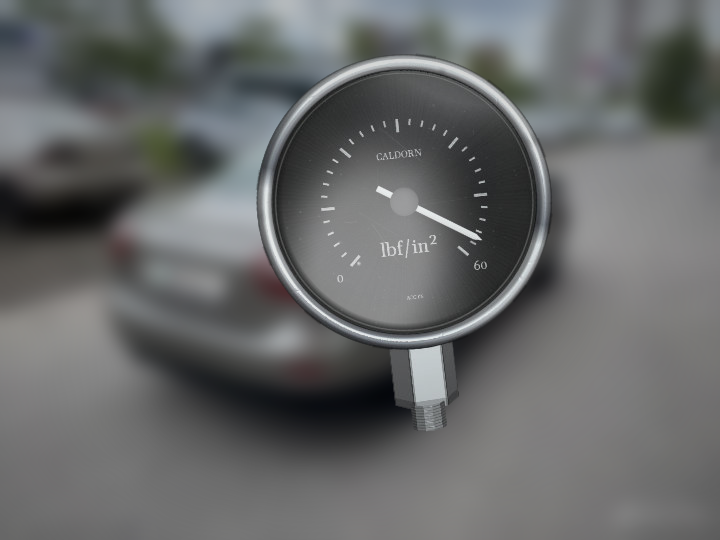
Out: {"value": 57, "unit": "psi"}
